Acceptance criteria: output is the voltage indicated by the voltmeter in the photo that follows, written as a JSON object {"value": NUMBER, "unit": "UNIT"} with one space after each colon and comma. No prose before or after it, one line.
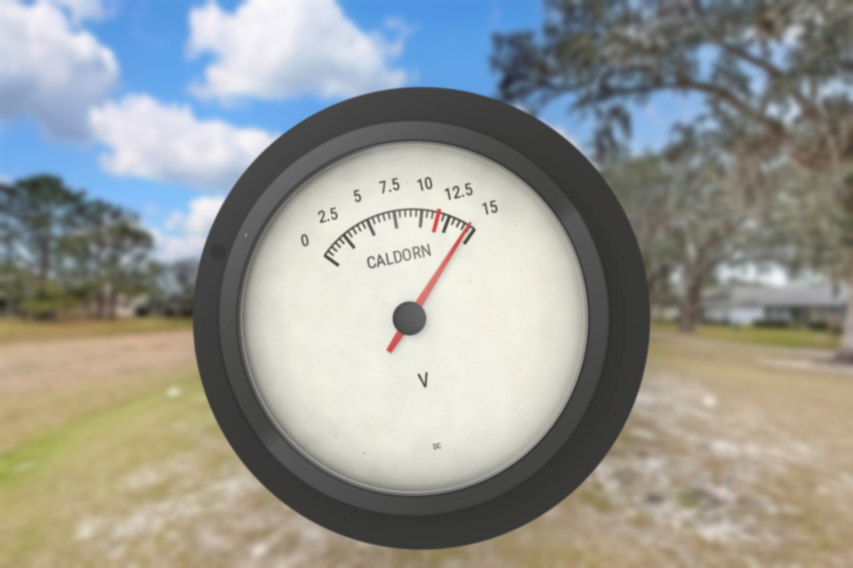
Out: {"value": 14.5, "unit": "V"}
